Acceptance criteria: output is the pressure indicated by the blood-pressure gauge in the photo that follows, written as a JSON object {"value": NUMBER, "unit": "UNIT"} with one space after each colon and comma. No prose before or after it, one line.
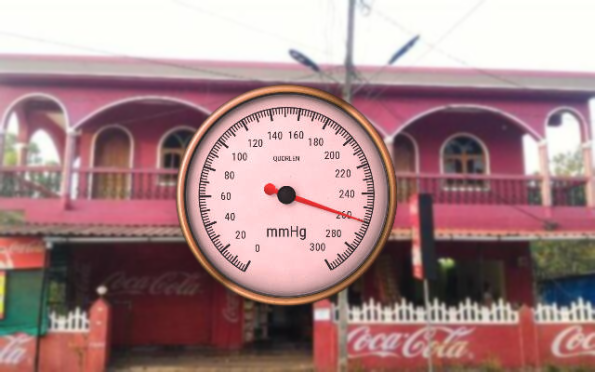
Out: {"value": 260, "unit": "mmHg"}
